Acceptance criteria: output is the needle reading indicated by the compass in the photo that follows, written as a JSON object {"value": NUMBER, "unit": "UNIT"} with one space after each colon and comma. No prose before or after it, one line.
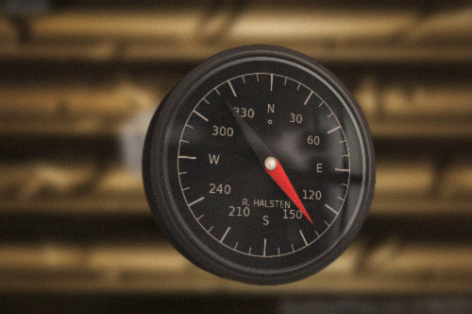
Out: {"value": 140, "unit": "°"}
